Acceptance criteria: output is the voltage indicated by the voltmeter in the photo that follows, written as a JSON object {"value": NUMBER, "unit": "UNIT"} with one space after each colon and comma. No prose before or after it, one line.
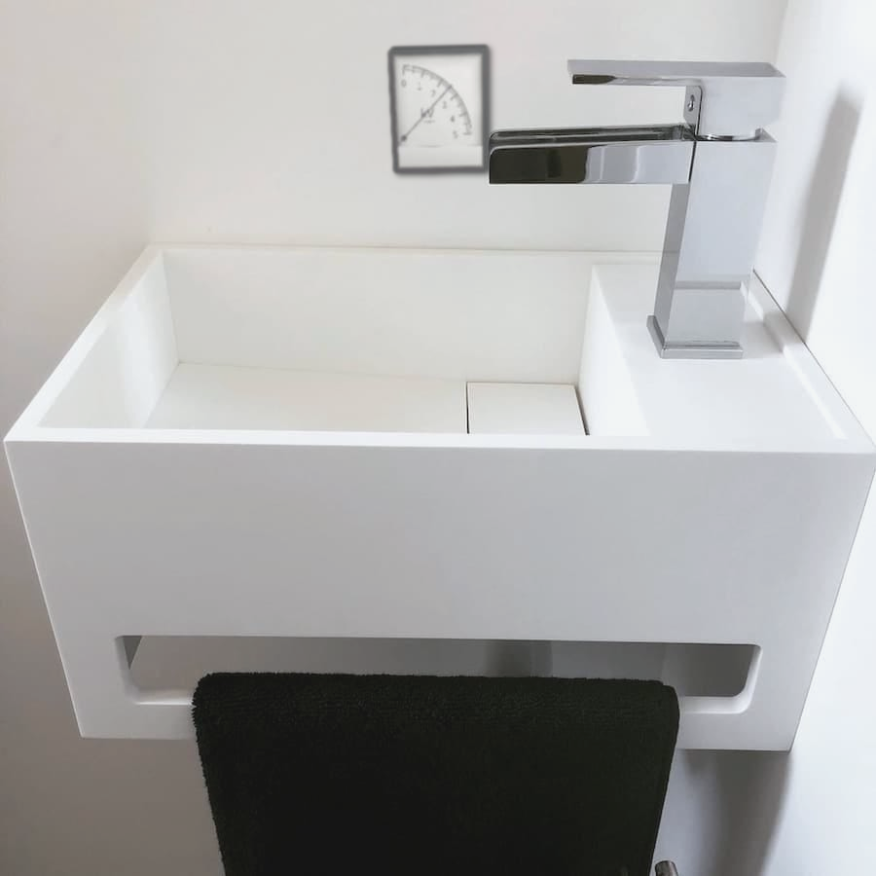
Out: {"value": 2.5, "unit": "kV"}
